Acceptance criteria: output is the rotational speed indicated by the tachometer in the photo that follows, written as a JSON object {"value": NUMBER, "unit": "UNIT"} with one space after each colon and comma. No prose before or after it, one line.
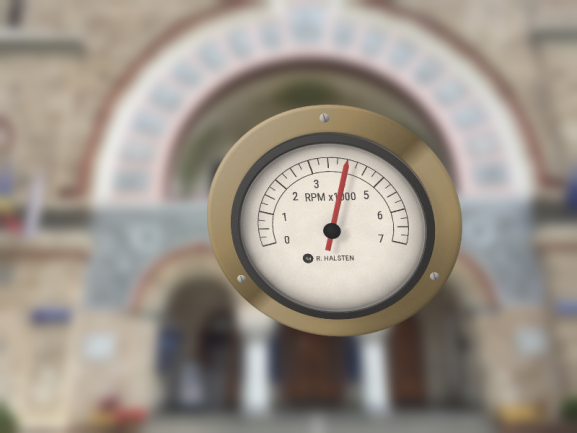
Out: {"value": 4000, "unit": "rpm"}
